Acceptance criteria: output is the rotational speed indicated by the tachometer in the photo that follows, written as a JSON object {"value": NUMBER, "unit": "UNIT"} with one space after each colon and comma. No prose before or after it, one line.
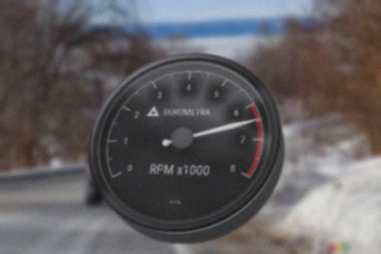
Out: {"value": 6500, "unit": "rpm"}
